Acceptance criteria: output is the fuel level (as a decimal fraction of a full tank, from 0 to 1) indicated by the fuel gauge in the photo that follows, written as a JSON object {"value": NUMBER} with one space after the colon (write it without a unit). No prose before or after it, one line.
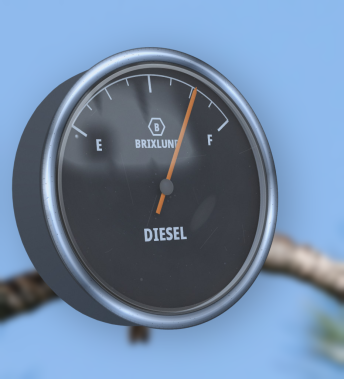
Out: {"value": 0.75}
